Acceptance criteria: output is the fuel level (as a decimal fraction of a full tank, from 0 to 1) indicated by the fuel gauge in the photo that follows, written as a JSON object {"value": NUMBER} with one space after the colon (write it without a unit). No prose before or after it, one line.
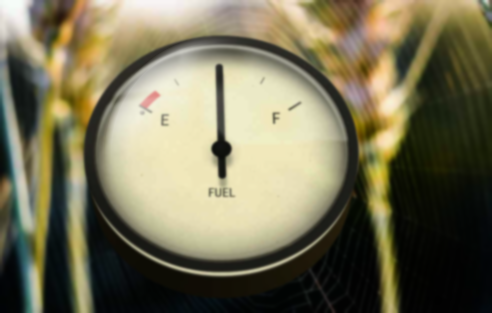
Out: {"value": 0.5}
